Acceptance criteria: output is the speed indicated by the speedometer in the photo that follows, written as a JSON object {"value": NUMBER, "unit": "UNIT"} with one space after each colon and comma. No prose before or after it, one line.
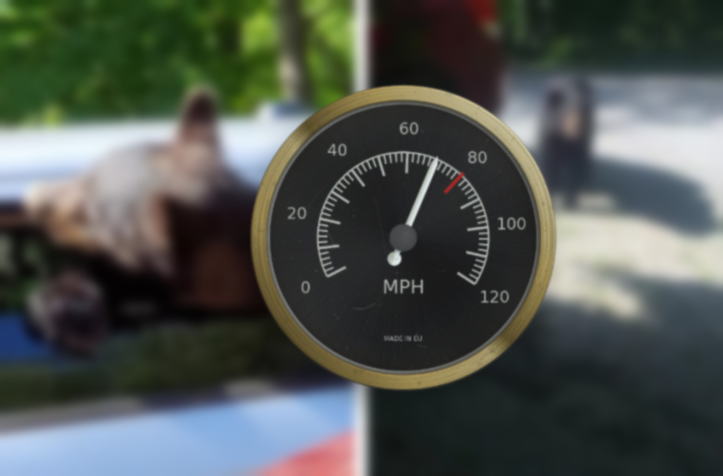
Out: {"value": 70, "unit": "mph"}
